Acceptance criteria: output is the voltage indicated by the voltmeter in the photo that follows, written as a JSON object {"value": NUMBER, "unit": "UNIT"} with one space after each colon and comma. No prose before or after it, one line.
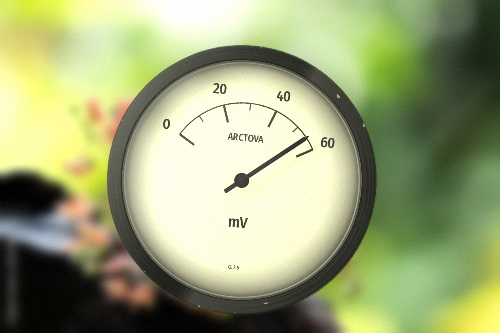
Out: {"value": 55, "unit": "mV"}
